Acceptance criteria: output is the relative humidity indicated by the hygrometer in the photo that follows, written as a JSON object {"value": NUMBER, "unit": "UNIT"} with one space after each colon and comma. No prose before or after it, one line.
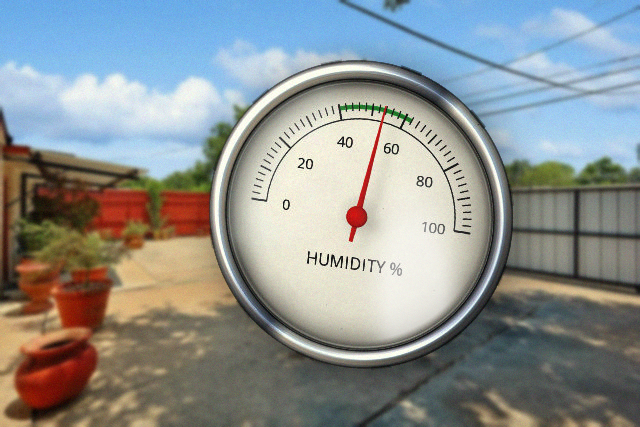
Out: {"value": 54, "unit": "%"}
